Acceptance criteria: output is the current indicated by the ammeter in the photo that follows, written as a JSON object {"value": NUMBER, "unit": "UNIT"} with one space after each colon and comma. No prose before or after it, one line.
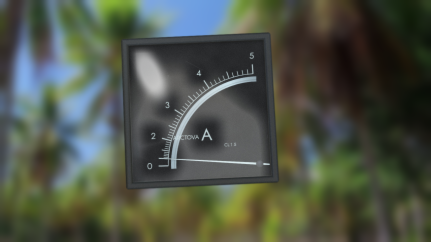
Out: {"value": 1, "unit": "A"}
